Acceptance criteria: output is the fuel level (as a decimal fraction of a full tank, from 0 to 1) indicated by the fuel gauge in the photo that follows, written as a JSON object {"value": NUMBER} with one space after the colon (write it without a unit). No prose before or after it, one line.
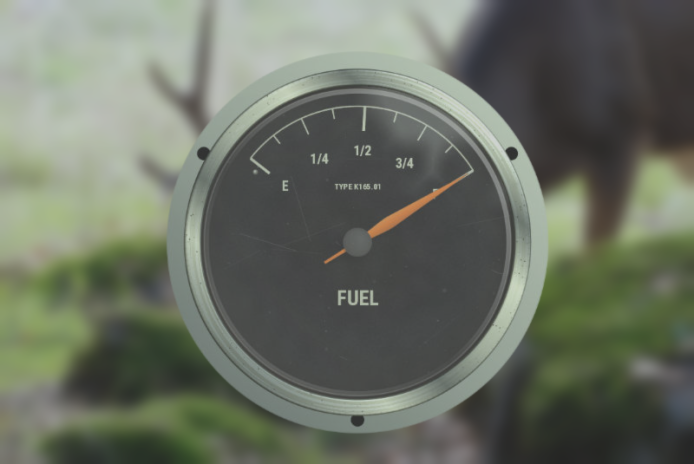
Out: {"value": 1}
